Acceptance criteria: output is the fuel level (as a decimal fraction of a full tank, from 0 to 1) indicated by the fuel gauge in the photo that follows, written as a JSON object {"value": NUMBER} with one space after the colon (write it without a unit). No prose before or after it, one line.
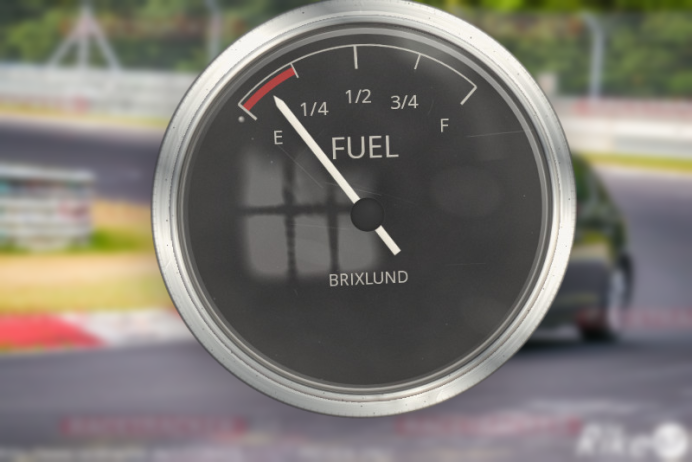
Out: {"value": 0.125}
